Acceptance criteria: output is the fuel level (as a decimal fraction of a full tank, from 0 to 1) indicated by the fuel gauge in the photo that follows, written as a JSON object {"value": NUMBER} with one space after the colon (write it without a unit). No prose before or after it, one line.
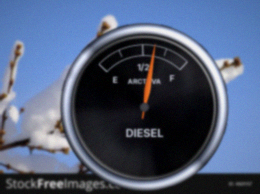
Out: {"value": 0.625}
